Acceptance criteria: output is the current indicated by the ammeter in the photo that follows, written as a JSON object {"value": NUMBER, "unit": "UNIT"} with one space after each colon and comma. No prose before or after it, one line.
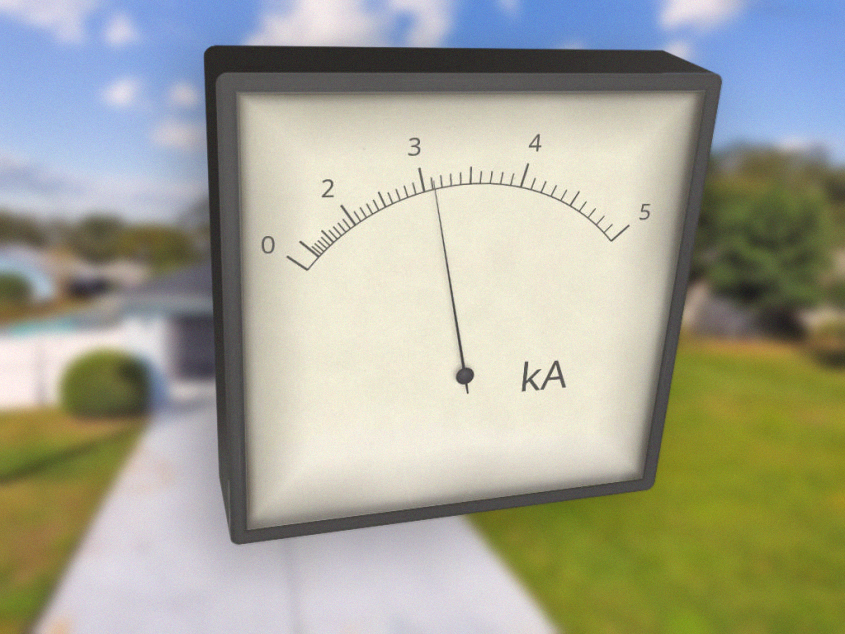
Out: {"value": 3.1, "unit": "kA"}
